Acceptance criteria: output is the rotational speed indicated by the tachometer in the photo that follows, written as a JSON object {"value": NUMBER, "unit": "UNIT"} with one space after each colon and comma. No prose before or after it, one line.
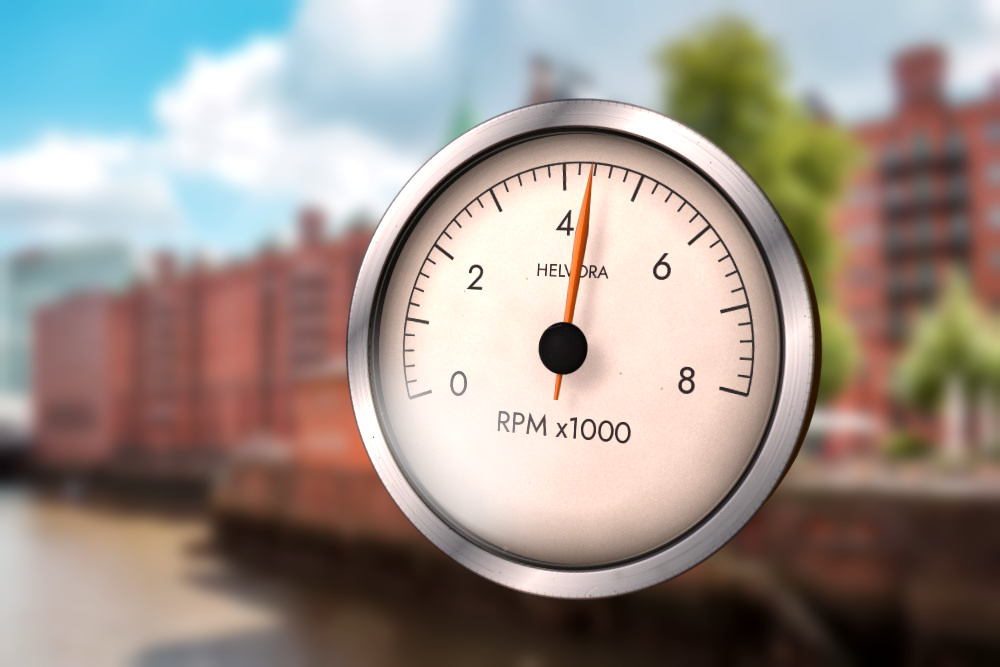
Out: {"value": 4400, "unit": "rpm"}
